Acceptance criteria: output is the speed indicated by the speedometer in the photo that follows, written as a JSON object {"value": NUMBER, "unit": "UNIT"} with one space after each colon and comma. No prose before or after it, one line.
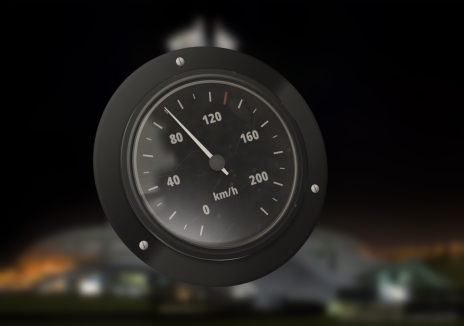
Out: {"value": 90, "unit": "km/h"}
